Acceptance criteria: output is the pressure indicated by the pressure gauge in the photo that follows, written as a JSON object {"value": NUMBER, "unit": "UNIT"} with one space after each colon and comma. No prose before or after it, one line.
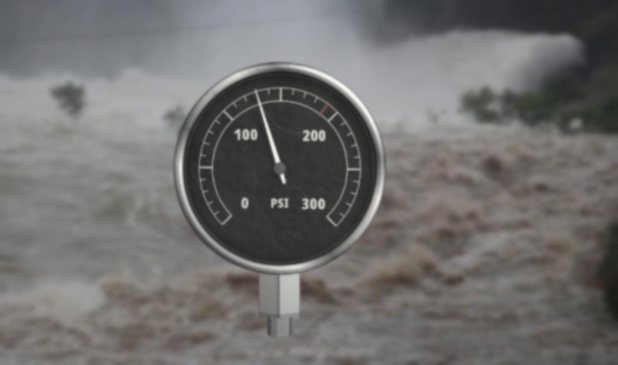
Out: {"value": 130, "unit": "psi"}
